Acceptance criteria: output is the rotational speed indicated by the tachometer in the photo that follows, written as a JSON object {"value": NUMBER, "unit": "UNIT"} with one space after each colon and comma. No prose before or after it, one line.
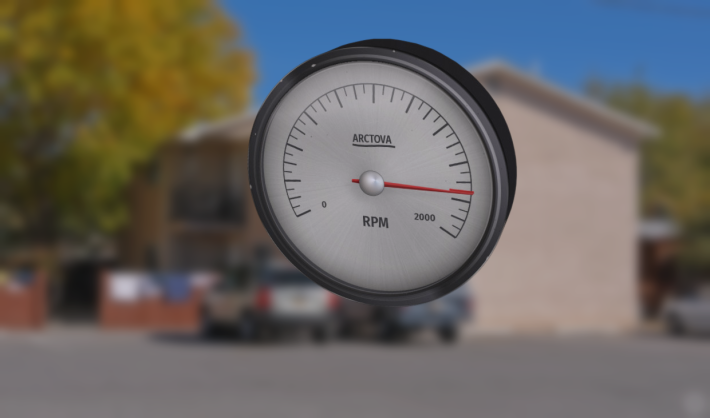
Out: {"value": 1750, "unit": "rpm"}
